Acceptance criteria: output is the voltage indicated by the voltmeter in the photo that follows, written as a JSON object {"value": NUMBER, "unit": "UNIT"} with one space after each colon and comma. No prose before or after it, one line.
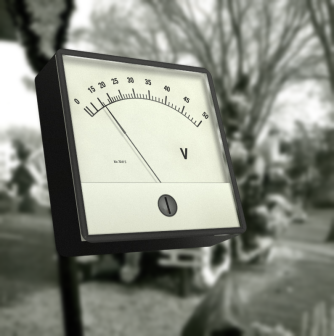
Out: {"value": 15, "unit": "V"}
